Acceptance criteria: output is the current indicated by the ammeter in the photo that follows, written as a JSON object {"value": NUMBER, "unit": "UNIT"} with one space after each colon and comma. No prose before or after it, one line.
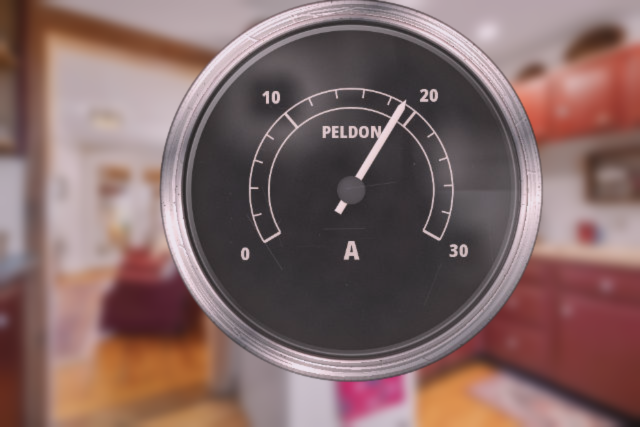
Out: {"value": 19, "unit": "A"}
